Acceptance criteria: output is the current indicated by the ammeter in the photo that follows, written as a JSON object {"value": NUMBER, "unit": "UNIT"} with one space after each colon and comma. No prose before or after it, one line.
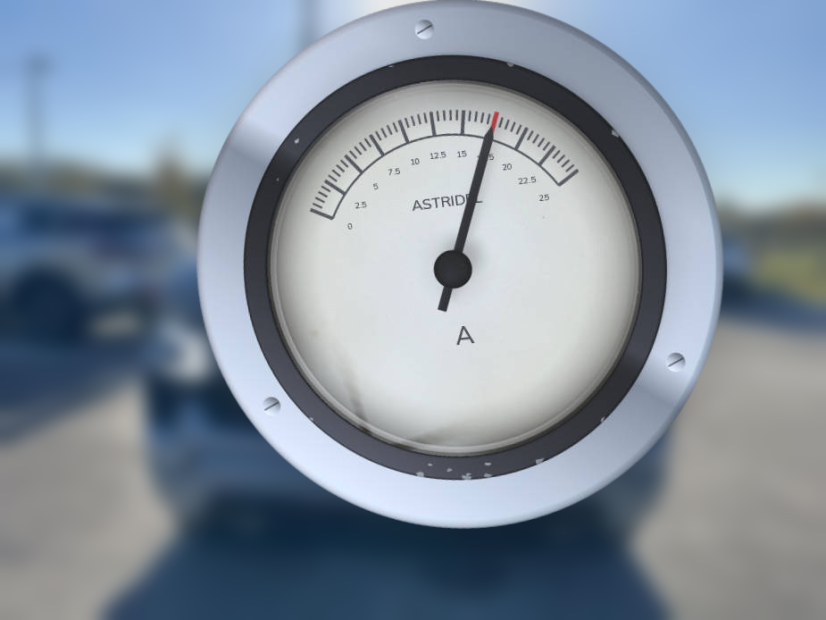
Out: {"value": 17.5, "unit": "A"}
